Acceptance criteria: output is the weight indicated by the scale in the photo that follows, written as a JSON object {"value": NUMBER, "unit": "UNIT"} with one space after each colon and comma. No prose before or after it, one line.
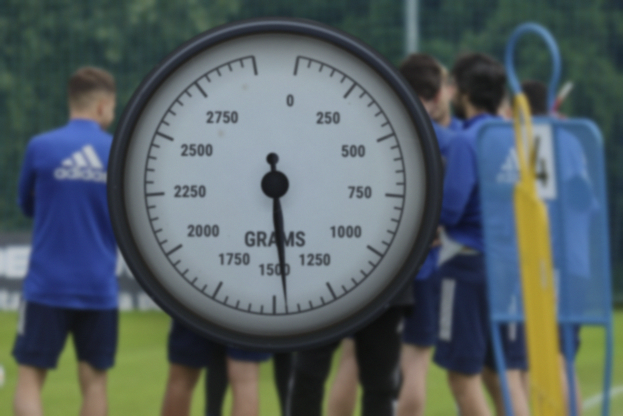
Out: {"value": 1450, "unit": "g"}
